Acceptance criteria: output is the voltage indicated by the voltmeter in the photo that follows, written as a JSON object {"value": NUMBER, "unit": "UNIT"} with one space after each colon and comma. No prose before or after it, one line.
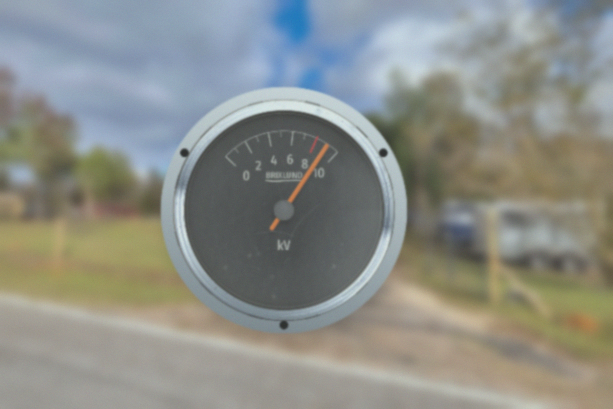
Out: {"value": 9, "unit": "kV"}
